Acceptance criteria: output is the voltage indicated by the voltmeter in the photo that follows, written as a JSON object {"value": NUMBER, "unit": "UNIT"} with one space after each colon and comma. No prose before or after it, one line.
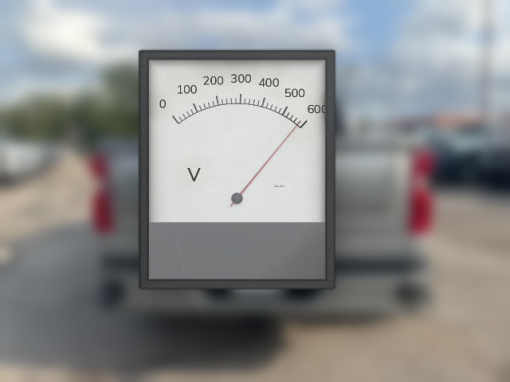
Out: {"value": 580, "unit": "V"}
